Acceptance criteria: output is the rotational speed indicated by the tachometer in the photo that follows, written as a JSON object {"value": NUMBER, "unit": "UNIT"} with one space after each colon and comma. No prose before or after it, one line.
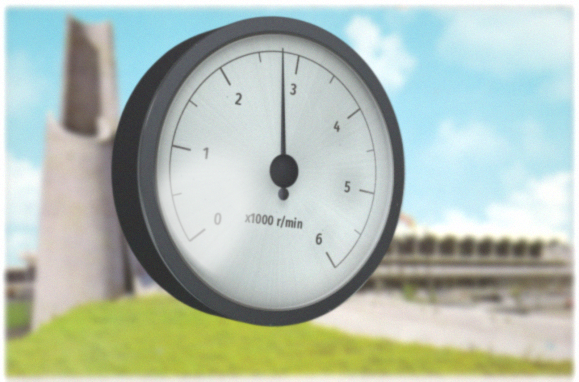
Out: {"value": 2750, "unit": "rpm"}
